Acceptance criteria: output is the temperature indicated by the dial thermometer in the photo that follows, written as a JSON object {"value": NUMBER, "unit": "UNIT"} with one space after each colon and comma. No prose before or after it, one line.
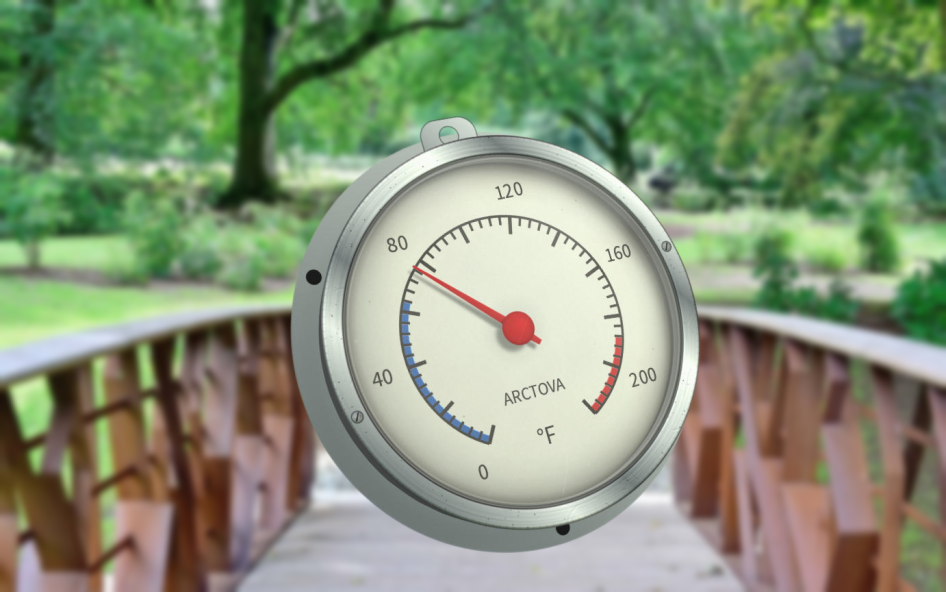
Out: {"value": 76, "unit": "°F"}
